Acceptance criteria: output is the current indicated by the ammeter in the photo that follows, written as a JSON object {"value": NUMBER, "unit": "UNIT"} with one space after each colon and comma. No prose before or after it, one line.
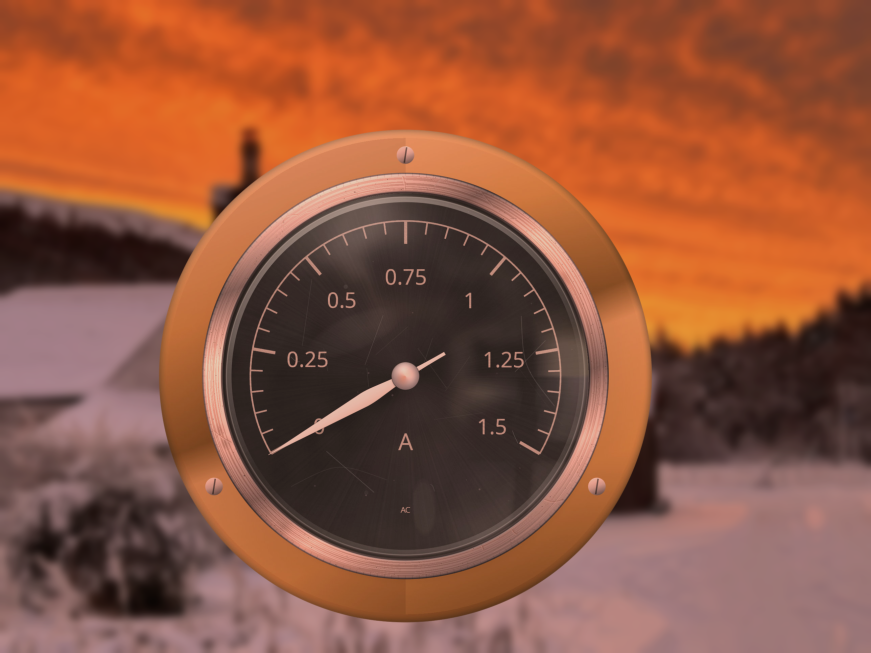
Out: {"value": 0, "unit": "A"}
